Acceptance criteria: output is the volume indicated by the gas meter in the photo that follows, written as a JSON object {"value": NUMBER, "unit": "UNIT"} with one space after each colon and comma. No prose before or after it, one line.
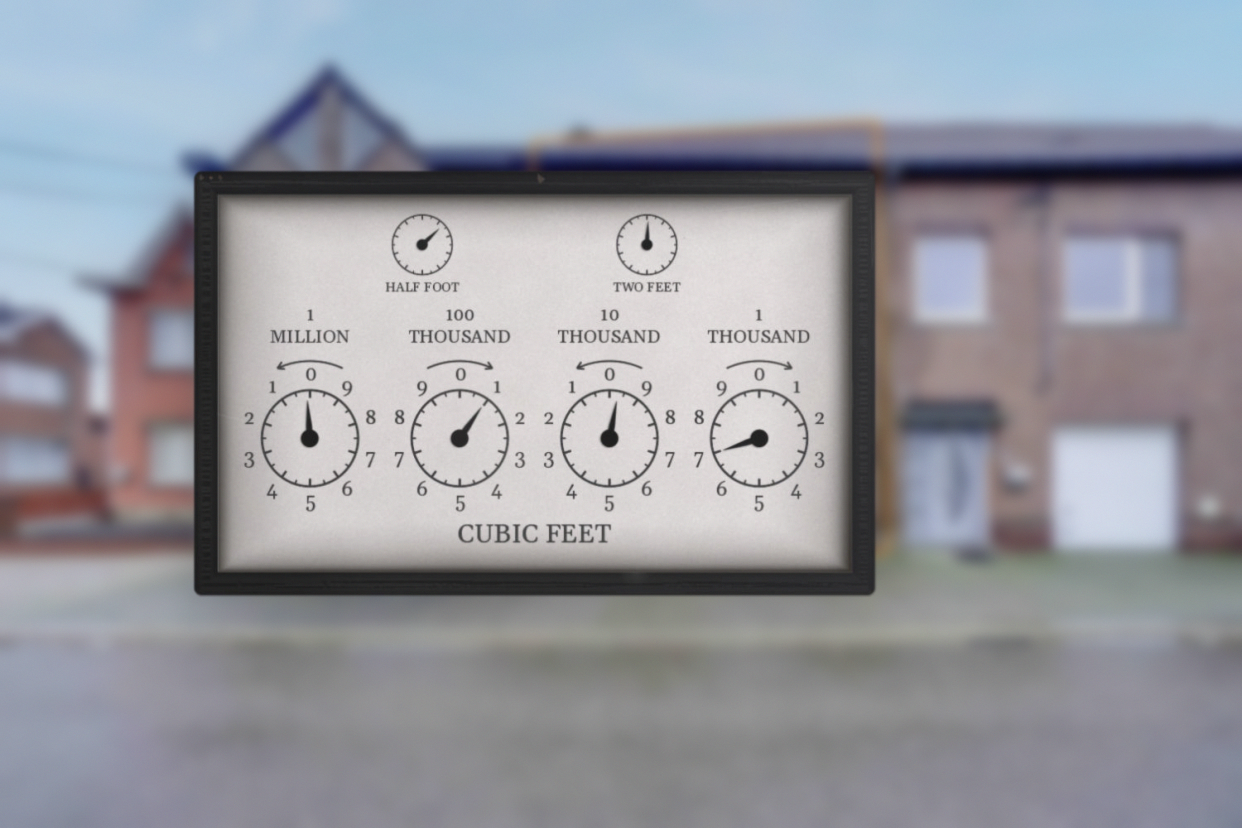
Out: {"value": 9700, "unit": "ft³"}
